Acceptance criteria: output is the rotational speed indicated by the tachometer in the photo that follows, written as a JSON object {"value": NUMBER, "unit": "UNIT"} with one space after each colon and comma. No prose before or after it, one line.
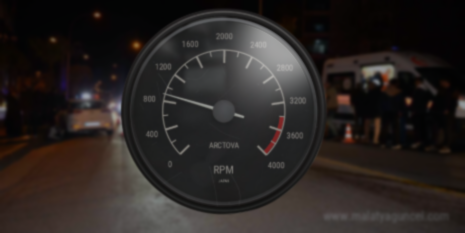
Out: {"value": 900, "unit": "rpm"}
